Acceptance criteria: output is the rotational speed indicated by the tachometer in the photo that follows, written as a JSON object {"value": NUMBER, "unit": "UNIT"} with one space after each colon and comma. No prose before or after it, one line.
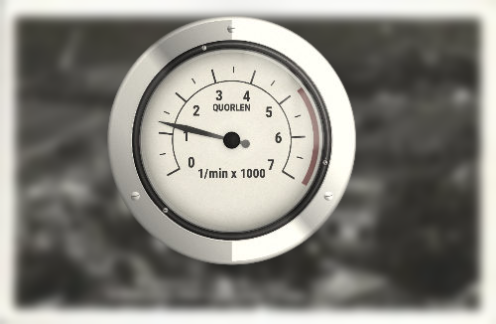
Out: {"value": 1250, "unit": "rpm"}
